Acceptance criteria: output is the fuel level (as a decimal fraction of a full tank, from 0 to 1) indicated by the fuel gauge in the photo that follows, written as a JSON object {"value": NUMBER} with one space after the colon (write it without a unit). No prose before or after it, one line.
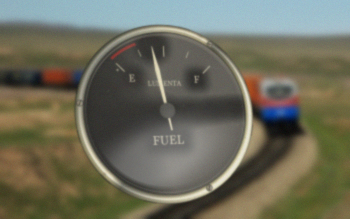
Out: {"value": 0.375}
